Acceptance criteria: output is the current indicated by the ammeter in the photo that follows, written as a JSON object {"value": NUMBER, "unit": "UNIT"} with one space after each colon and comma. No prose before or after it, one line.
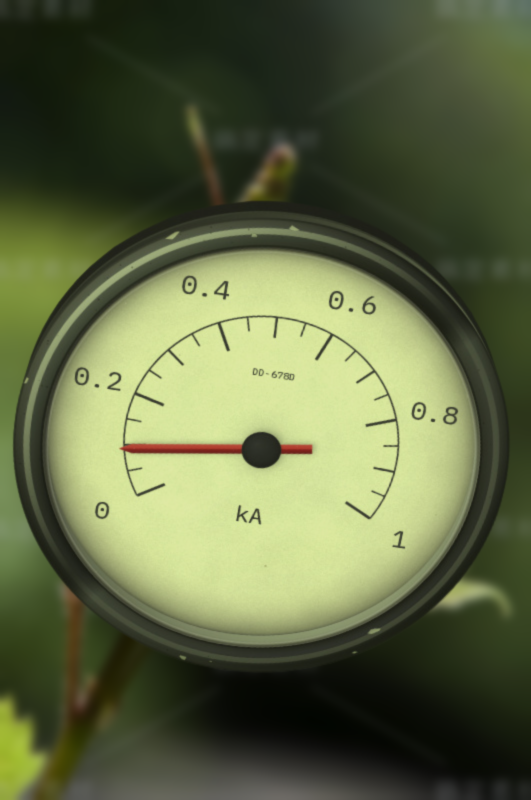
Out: {"value": 0.1, "unit": "kA"}
